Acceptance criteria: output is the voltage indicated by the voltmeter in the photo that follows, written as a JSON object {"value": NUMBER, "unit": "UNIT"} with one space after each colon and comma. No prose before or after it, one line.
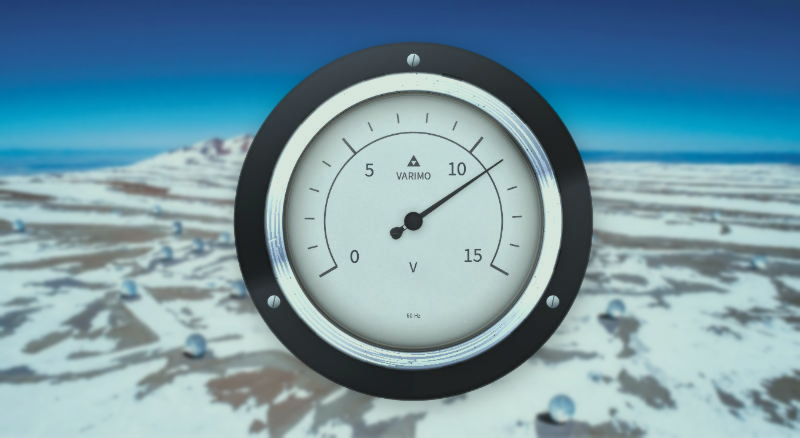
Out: {"value": 11, "unit": "V"}
